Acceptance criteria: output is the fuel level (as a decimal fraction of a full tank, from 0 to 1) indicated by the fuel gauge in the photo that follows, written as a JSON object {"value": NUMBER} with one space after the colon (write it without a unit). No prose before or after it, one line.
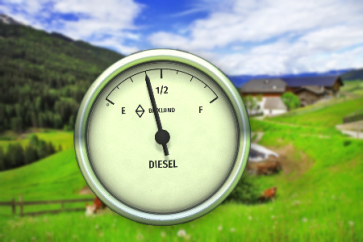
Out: {"value": 0.375}
